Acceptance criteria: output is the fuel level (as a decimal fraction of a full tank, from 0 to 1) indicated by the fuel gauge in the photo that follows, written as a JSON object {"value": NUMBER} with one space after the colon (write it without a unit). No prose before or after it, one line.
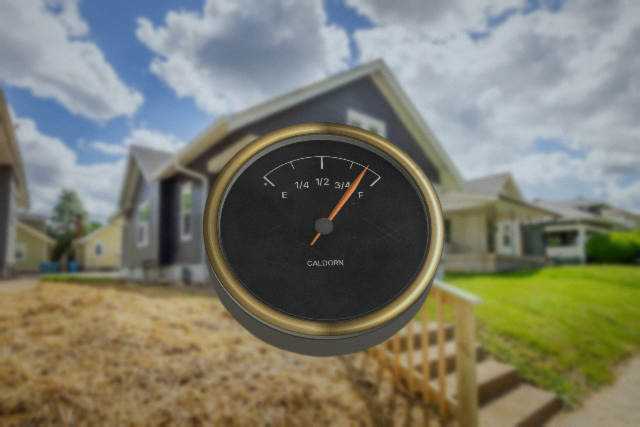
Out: {"value": 0.875}
